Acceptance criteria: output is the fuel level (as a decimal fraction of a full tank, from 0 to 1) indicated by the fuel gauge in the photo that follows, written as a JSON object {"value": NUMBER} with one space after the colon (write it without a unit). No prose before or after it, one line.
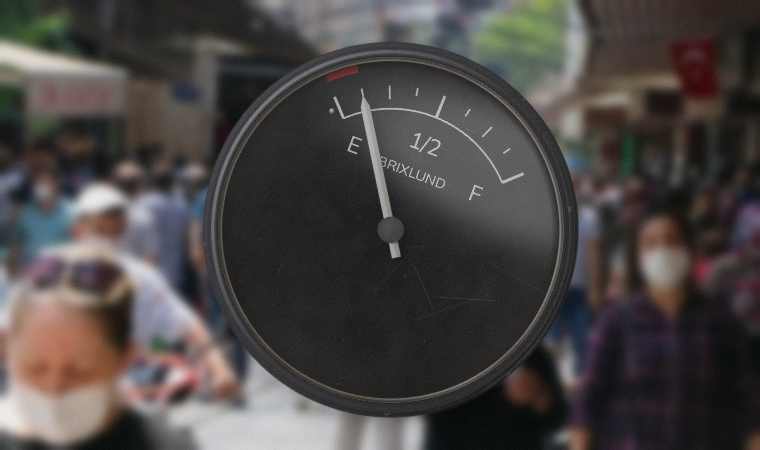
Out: {"value": 0.125}
